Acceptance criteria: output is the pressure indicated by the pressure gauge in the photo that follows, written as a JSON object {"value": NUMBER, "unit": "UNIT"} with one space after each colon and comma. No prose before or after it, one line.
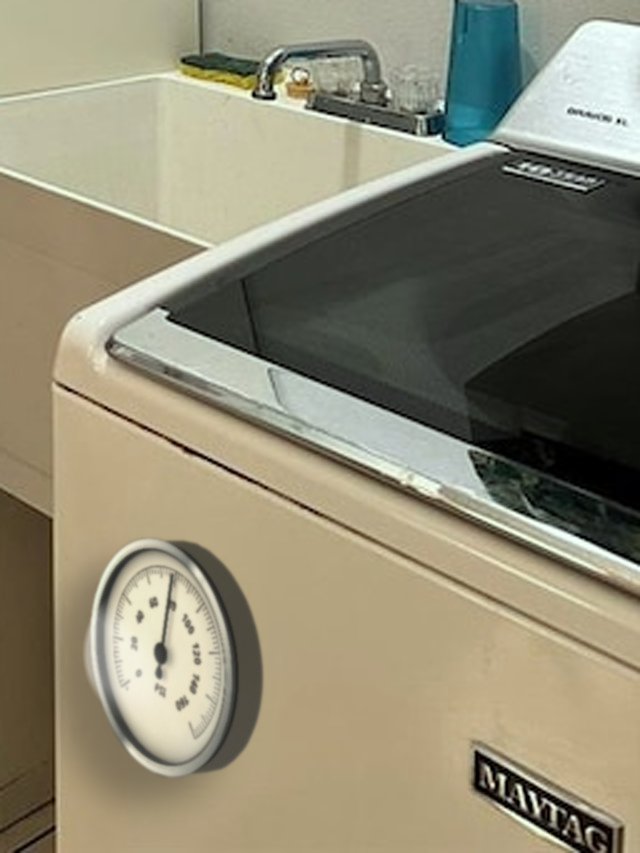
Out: {"value": 80, "unit": "psi"}
